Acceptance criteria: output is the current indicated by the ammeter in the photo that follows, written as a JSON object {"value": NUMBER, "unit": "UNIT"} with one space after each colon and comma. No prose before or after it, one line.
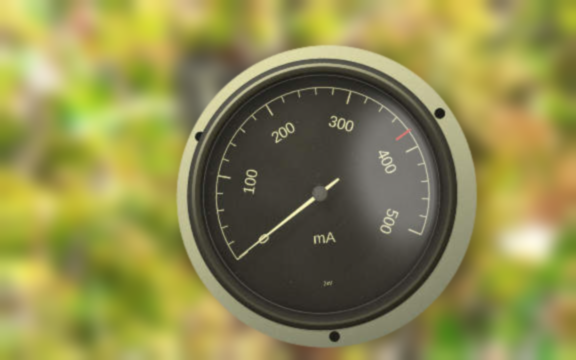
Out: {"value": 0, "unit": "mA"}
